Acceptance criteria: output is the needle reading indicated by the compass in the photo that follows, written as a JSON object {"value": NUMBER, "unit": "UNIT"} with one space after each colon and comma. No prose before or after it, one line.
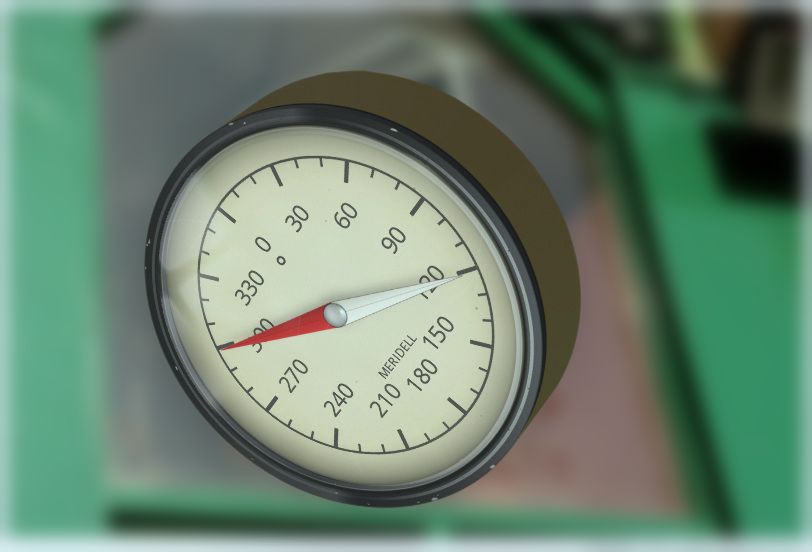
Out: {"value": 300, "unit": "°"}
